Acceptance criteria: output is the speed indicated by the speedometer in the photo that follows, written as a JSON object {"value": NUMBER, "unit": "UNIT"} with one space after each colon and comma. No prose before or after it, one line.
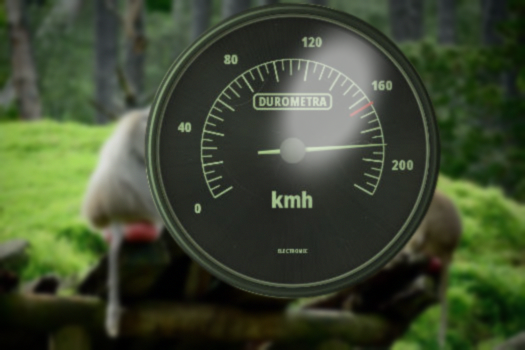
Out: {"value": 190, "unit": "km/h"}
